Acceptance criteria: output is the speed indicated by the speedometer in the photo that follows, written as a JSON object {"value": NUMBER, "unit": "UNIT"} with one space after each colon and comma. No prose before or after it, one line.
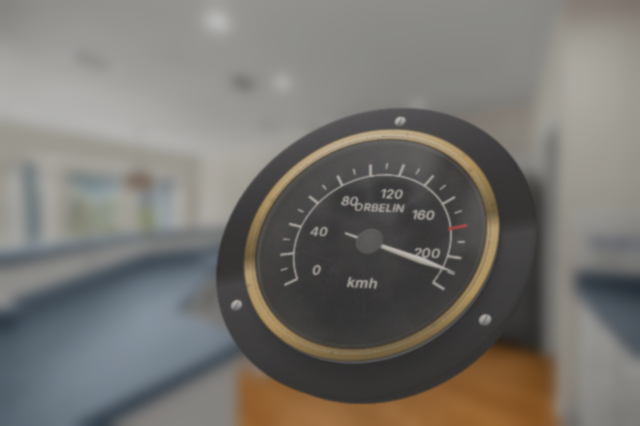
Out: {"value": 210, "unit": "km/h"}
